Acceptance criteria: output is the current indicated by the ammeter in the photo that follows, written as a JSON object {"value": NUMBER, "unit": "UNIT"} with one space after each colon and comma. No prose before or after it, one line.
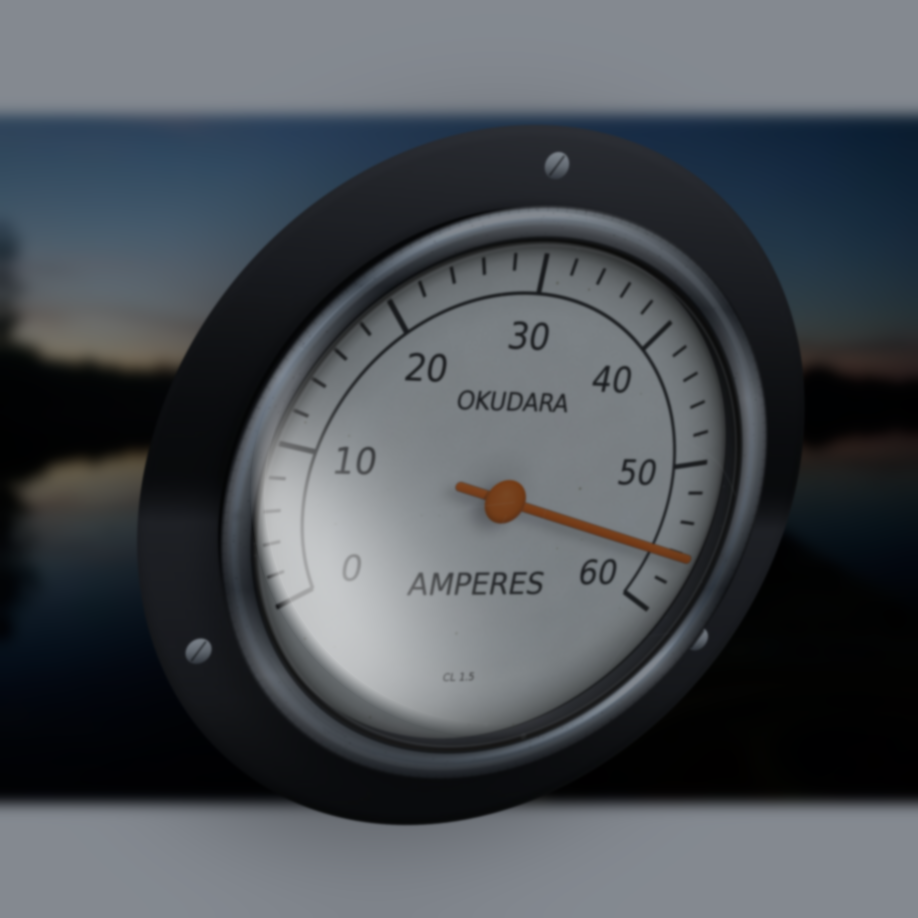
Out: {"value": 56, "unit": "A"}
